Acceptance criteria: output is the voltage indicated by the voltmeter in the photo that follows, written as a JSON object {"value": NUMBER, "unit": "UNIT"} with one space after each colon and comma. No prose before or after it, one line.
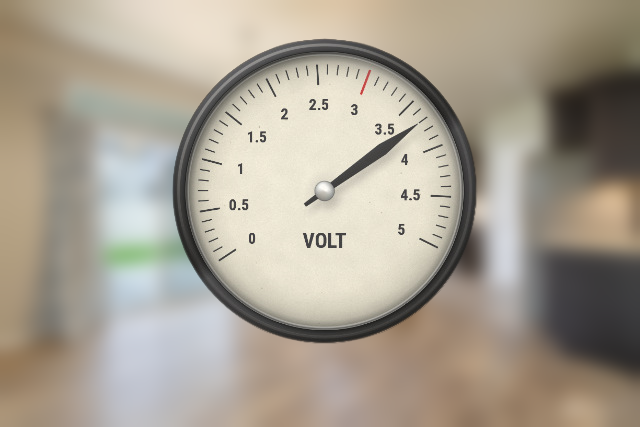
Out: {"value": 3.7, "unit": "V"}
